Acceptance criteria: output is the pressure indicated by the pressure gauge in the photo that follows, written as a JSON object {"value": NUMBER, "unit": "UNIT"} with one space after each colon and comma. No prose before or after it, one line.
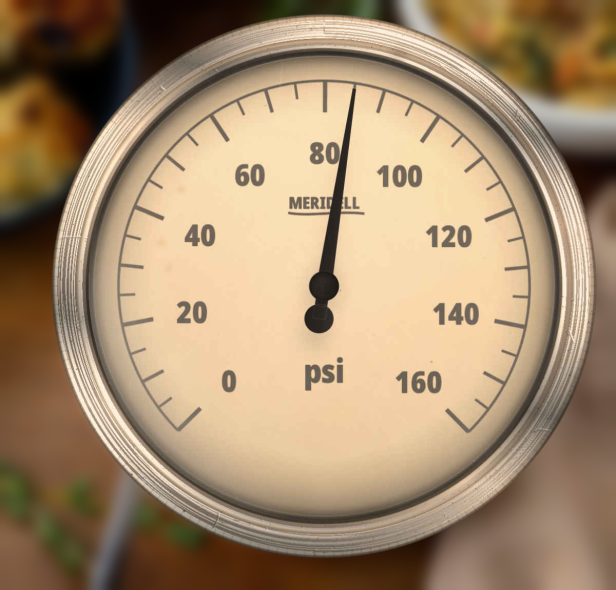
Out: {"value": 85, "unit": "psi"}
